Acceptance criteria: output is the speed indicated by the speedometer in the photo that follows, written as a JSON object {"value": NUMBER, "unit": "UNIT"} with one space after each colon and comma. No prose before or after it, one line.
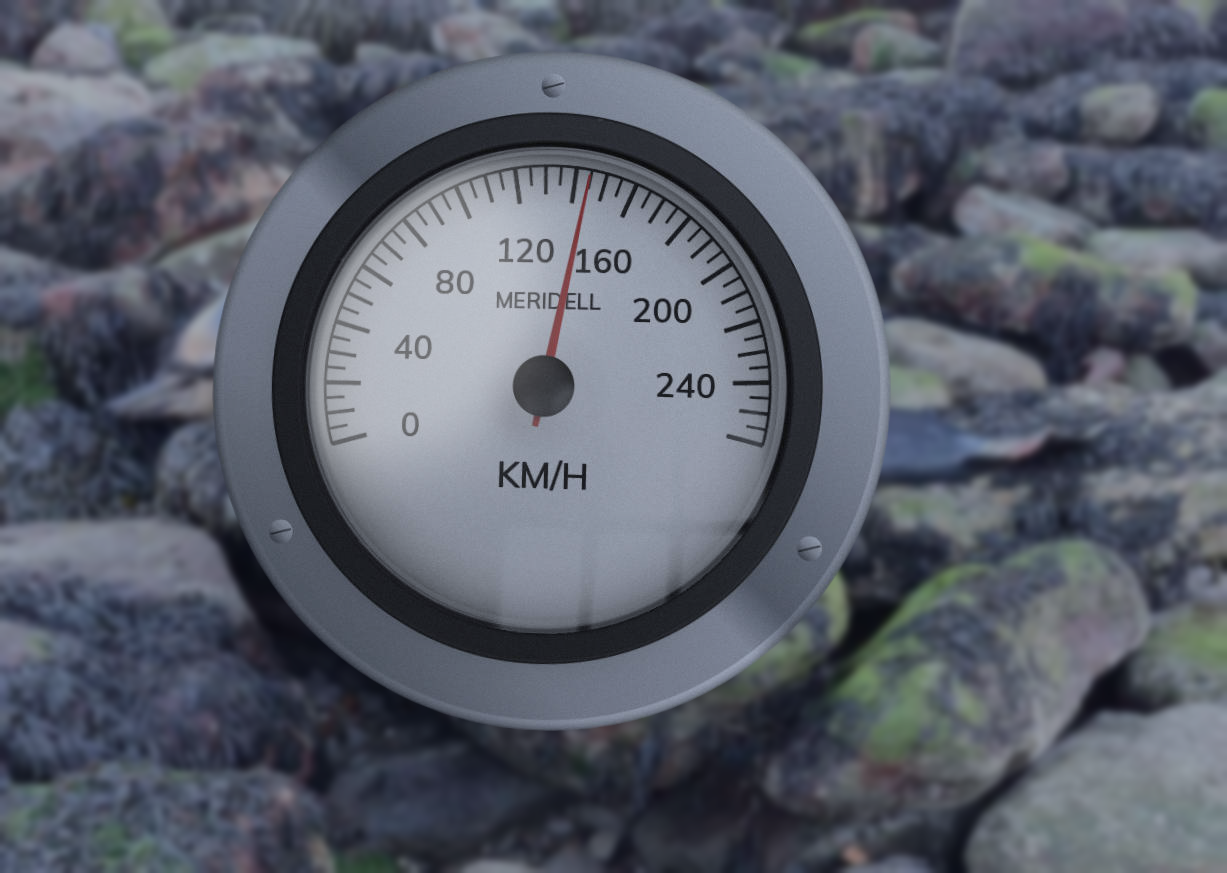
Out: {"value": 145, "unit": "km/h"}
